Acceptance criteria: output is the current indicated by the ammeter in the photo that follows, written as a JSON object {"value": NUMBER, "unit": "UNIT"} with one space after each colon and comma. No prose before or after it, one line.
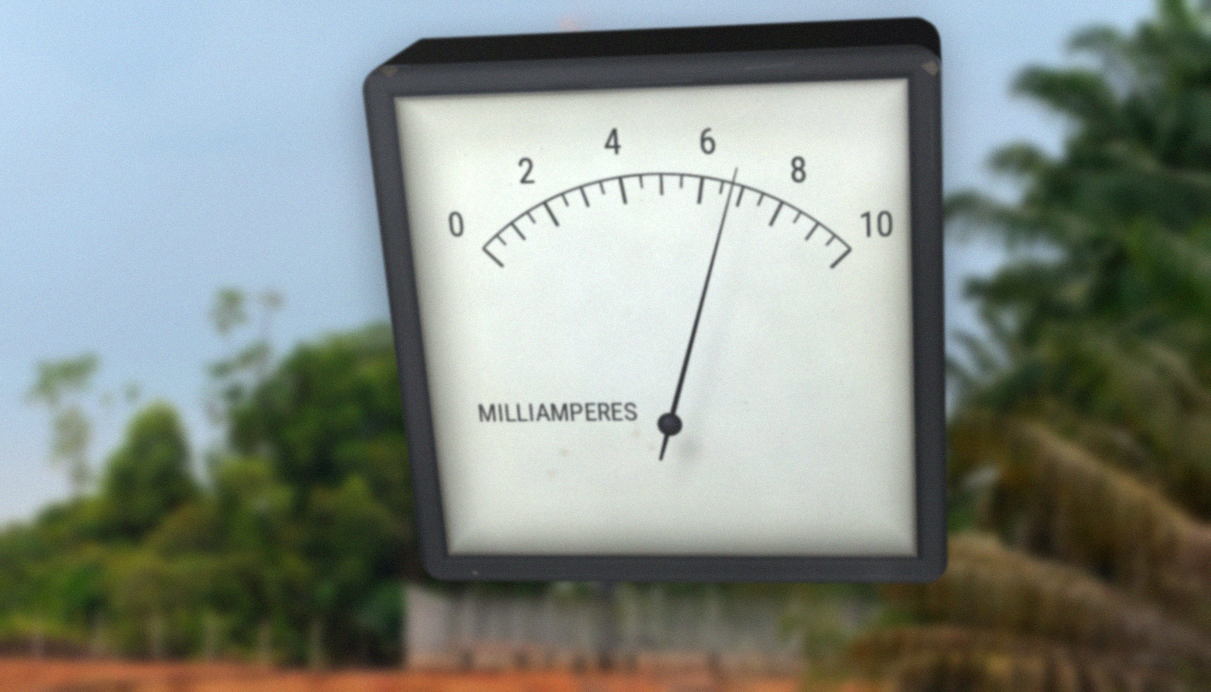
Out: {"value": 6.75, "unit": "mA"}
